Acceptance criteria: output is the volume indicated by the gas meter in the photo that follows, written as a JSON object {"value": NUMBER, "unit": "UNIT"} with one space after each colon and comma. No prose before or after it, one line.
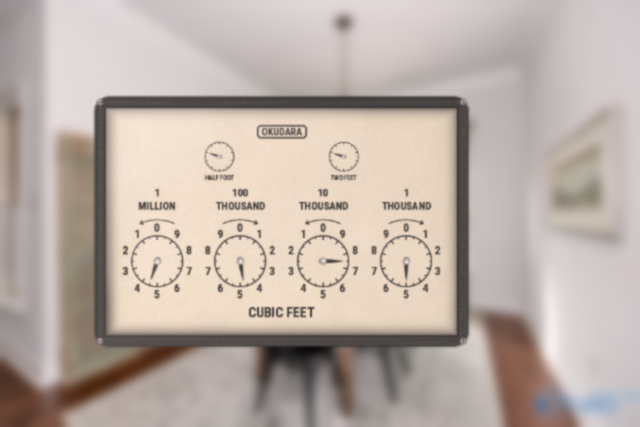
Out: {"value": 447500, "unit": "ft³"}
